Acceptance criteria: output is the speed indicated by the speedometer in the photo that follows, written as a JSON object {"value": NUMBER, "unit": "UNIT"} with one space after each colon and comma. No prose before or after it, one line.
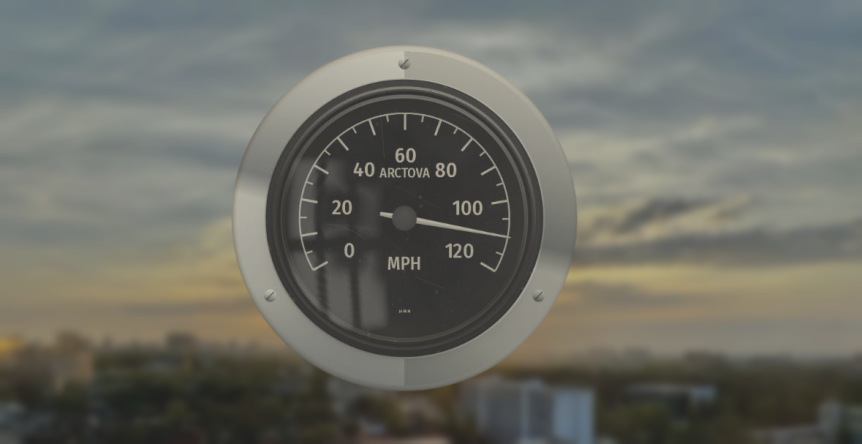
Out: {"value": 110, "unit": "mph"}
